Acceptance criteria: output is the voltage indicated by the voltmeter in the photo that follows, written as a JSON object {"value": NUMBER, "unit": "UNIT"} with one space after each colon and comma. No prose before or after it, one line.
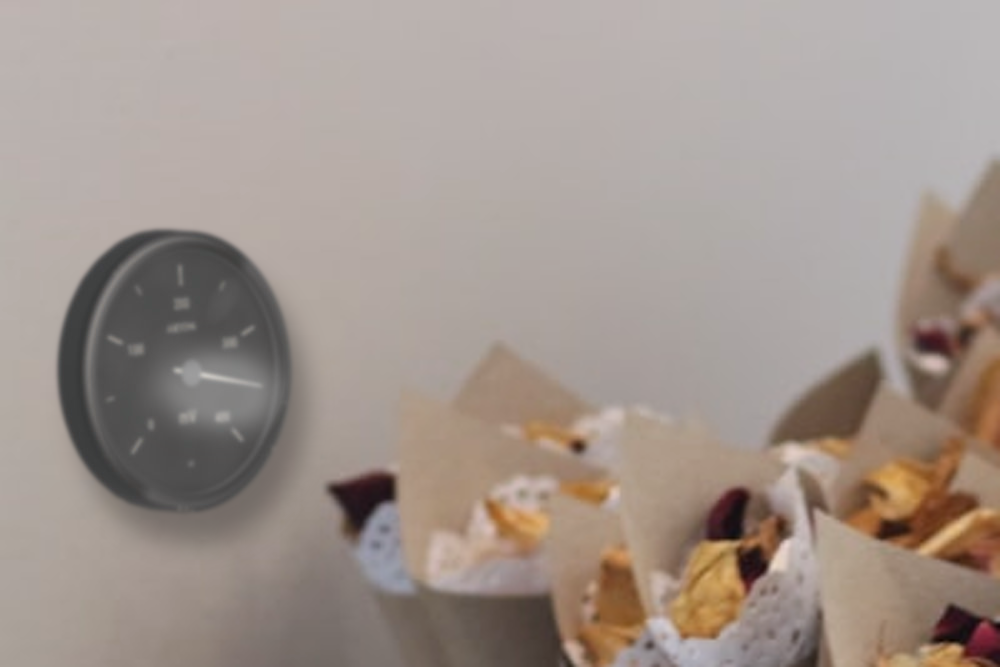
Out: {"value": 350, "unit": "mV"}
